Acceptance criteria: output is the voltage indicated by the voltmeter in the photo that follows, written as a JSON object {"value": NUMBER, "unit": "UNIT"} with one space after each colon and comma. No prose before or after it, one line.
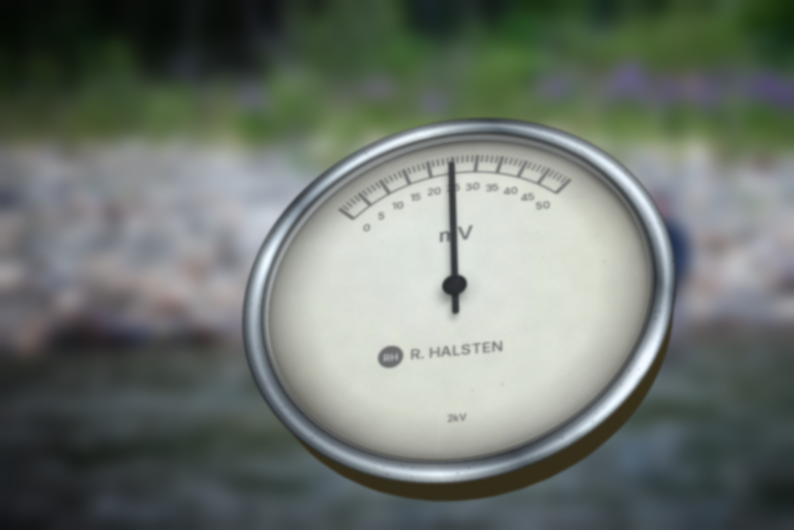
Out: {"value": 25, "unit": "mV"}
